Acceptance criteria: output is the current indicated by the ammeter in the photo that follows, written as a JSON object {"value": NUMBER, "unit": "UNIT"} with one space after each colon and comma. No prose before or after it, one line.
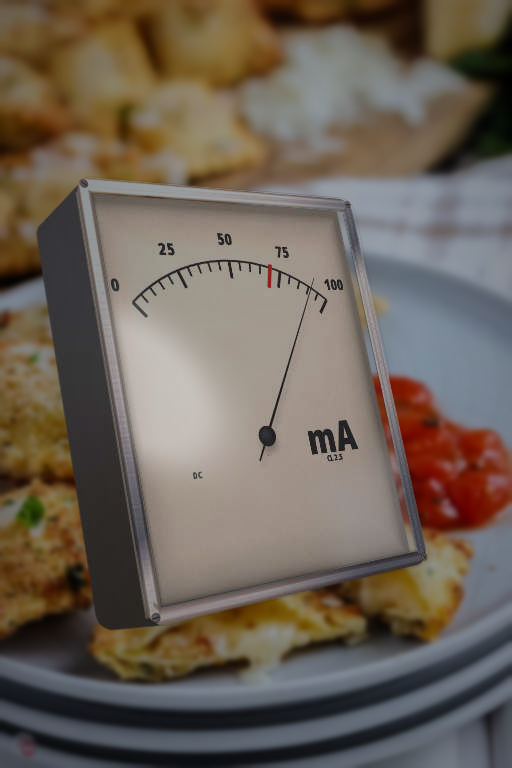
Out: {"value": 90, "unit": "mA"}
